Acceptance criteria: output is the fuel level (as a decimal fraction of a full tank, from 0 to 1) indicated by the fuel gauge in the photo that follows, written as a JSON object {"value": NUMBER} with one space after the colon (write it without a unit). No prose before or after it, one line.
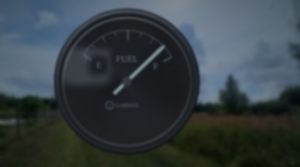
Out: {"value": 0.875}
